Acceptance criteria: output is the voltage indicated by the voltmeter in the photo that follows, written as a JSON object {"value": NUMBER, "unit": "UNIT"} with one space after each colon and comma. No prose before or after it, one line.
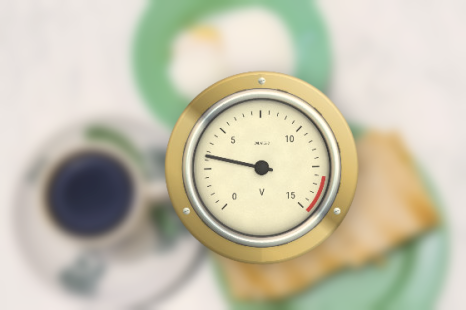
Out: {"value": 3.25, "unit": "V"}
